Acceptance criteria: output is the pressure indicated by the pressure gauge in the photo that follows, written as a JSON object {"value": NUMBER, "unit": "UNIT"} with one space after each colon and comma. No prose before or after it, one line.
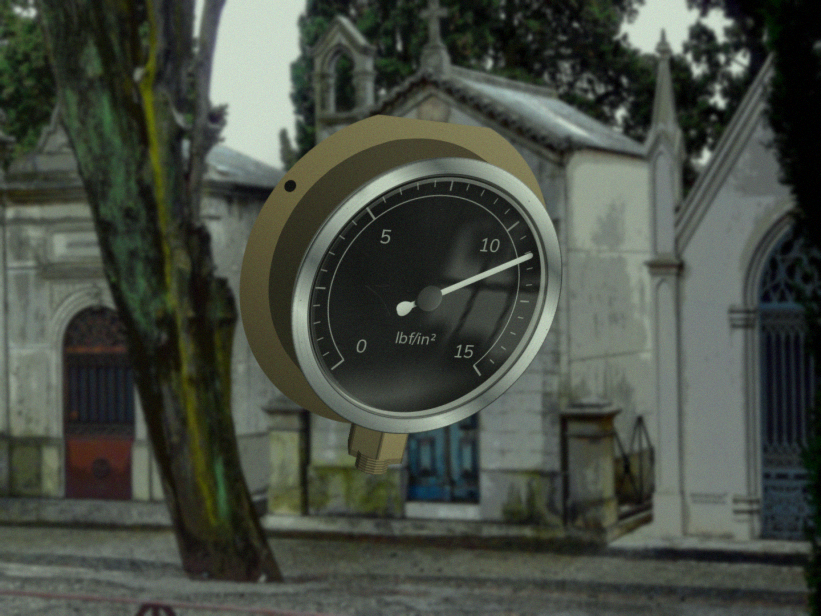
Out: {"value": 11, "unit": "psi"}
